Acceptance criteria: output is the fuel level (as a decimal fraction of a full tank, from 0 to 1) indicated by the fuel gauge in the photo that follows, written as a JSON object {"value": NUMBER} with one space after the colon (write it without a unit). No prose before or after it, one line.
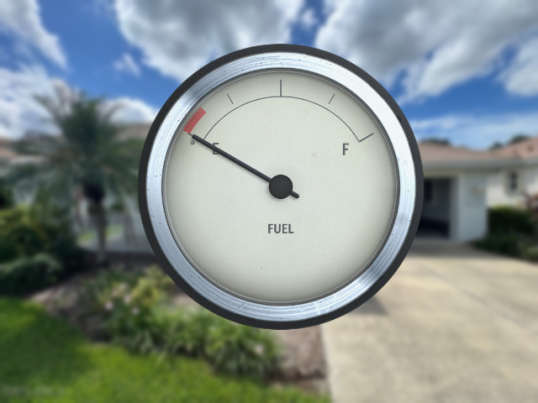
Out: {"value": 0}
